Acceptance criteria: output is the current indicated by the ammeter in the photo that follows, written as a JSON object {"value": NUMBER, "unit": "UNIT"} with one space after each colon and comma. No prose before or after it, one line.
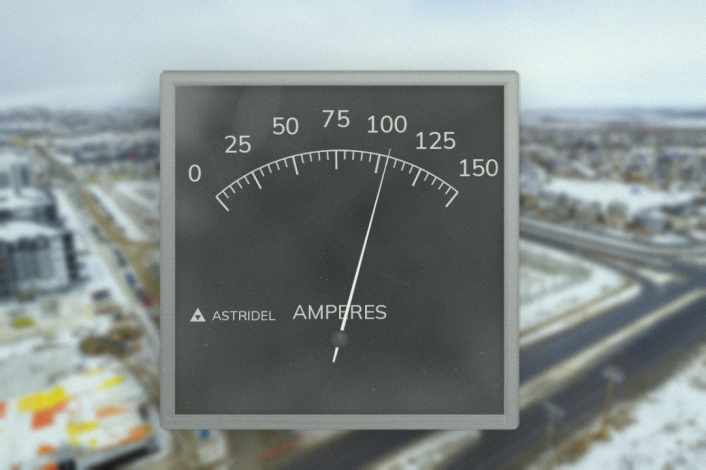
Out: {"value": 105, "unit": "A"}
